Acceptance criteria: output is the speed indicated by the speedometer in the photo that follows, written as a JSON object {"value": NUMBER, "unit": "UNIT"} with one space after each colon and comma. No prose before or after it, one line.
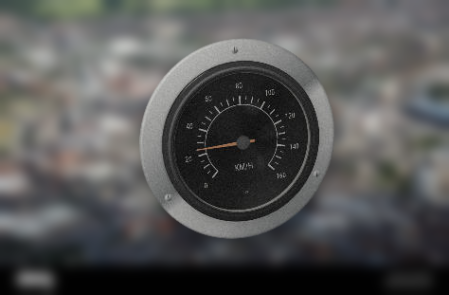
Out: {"value": 25, "unit": "km/h"}
